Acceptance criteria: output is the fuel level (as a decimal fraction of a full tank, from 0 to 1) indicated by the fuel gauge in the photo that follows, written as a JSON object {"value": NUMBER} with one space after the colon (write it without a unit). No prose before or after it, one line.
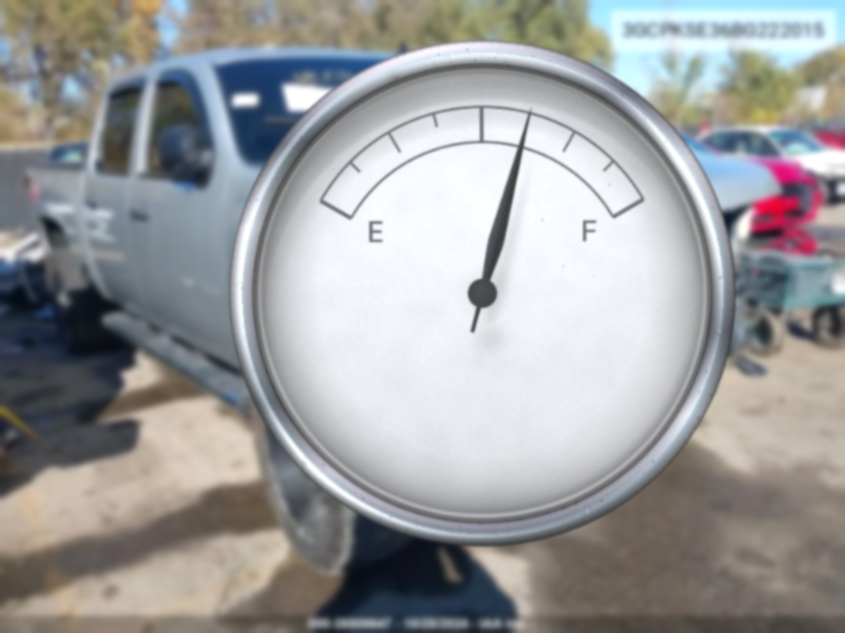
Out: {"value": 0.625}
